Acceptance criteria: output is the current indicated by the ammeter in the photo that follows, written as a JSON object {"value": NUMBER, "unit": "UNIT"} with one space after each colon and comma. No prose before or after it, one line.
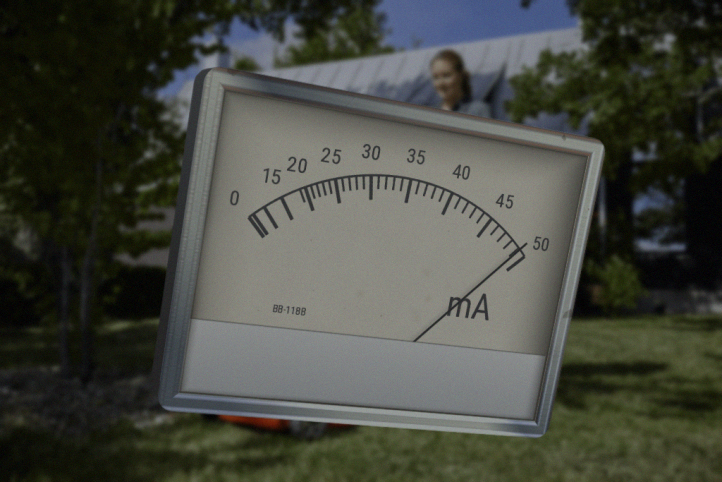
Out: {"value": 49, "unit": "mA"}
